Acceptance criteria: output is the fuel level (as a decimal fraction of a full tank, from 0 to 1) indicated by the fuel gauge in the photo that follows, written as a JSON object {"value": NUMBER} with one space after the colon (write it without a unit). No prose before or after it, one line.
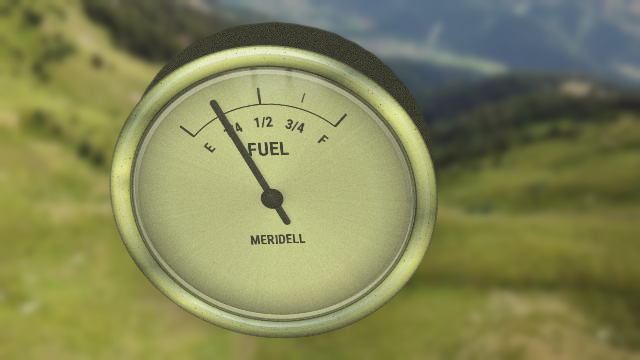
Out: {"value": 0.25}
